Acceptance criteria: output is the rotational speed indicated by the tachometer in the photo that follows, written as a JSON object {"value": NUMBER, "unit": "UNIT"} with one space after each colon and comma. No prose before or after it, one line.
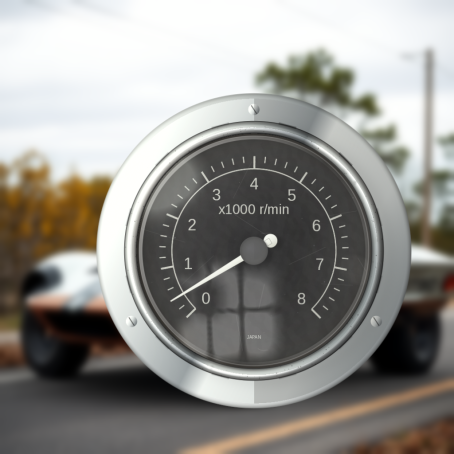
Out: {"value": 400, "unit": "rpm"}
